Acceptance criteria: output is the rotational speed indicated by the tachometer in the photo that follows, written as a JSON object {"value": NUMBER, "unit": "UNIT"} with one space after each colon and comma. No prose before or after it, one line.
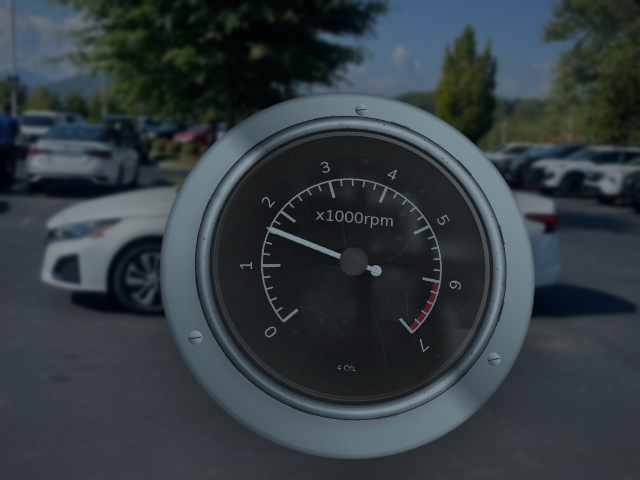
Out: {"value": 1600, "unit": "rpm"}
